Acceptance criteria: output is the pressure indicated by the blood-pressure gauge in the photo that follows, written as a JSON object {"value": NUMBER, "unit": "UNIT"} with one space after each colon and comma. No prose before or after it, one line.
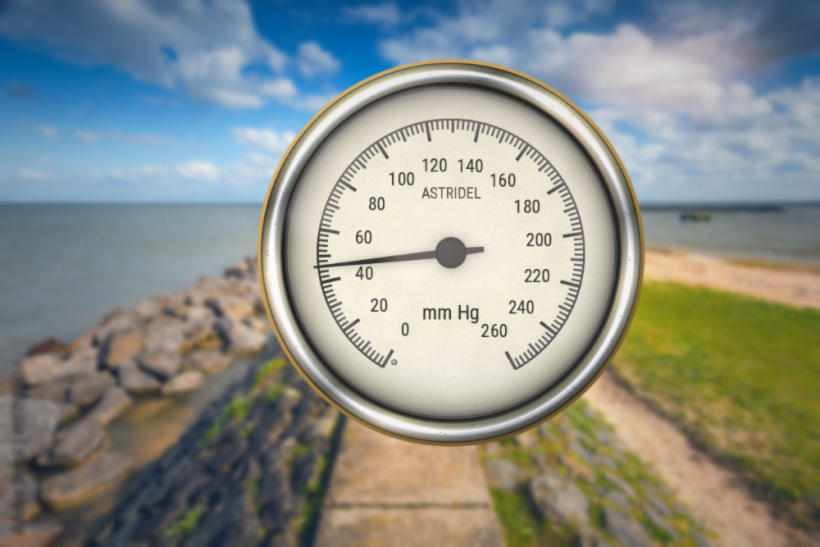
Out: {"value": 46, "unit": "mmHg"}
